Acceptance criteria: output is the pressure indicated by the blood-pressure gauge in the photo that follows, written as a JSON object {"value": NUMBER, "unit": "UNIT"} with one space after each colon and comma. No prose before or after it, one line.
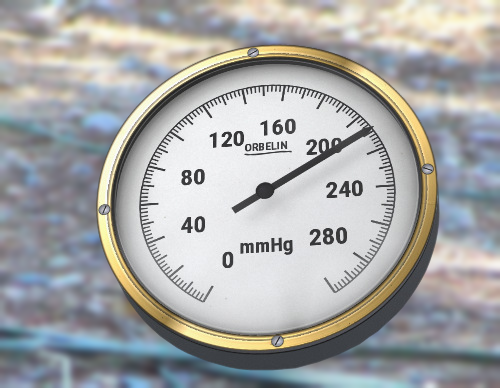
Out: {"value": 210, "unit": "mmHg"}
